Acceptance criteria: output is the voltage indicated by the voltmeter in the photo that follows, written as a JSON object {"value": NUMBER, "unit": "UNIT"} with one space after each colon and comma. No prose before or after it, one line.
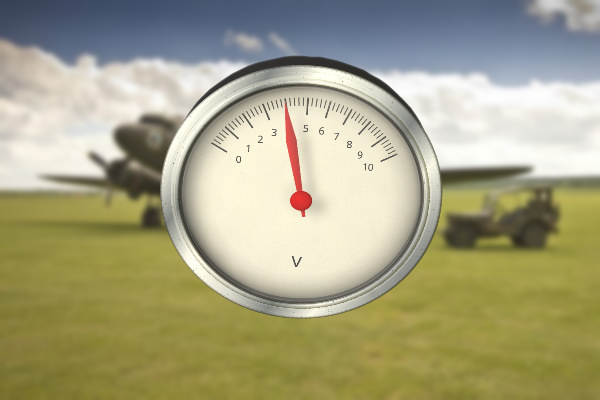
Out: {"value": 4, "unit": "V"}
